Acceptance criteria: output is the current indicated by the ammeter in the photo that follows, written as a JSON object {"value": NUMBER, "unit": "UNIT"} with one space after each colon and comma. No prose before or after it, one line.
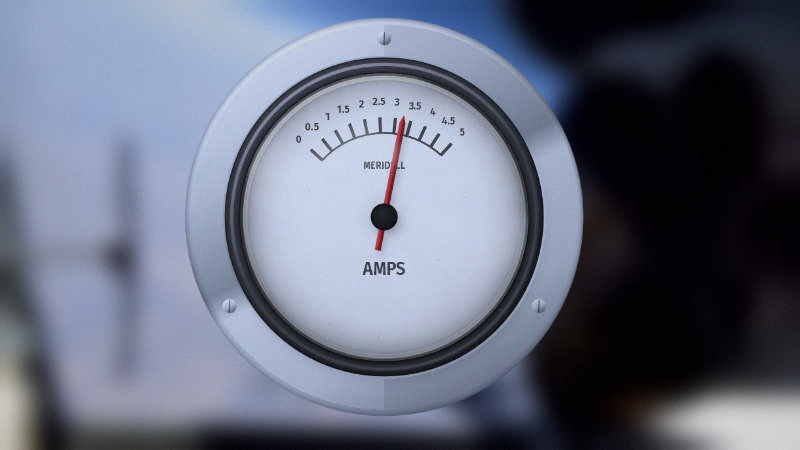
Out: {"value": 3.25, "unit": "A"}
